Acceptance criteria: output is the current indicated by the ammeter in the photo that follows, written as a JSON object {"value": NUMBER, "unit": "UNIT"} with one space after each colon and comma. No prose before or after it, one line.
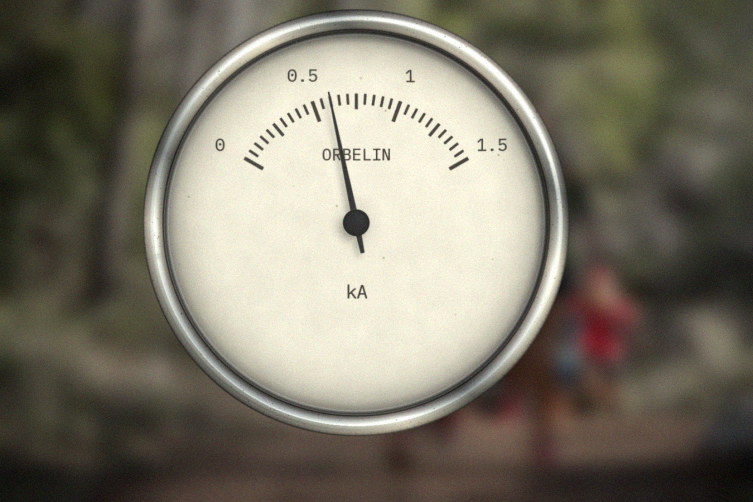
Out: {"value": 0.6, "unit": "kA"}
